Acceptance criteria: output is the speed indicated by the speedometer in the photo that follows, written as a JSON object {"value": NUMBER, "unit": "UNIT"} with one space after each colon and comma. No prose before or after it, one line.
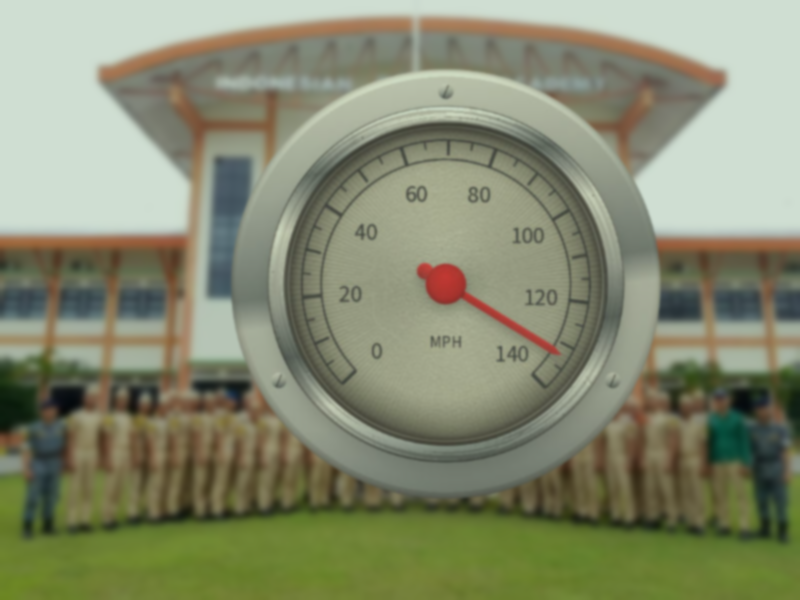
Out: {"value": 132.5, "unit": "mph"}
